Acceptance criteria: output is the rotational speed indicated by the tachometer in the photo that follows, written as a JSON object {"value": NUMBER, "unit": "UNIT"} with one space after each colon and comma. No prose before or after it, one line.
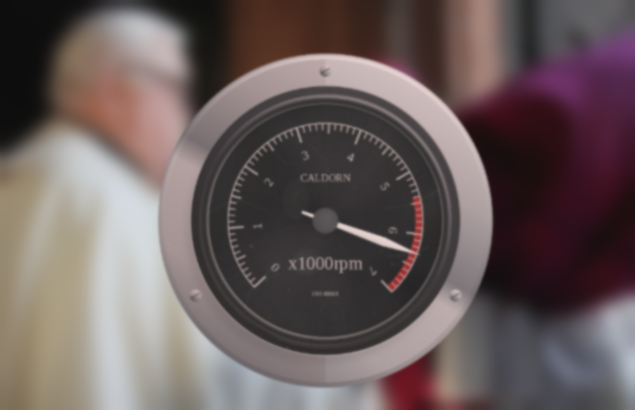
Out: {"value": 6300, "unit": "rpm"}
